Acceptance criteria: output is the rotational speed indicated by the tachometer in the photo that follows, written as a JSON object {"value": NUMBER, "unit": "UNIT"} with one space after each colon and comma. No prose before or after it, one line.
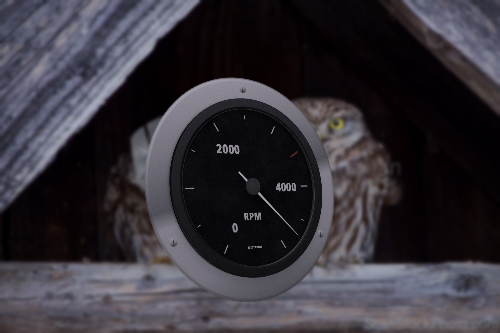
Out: {"value": 4750, "unit": "rpm"}
